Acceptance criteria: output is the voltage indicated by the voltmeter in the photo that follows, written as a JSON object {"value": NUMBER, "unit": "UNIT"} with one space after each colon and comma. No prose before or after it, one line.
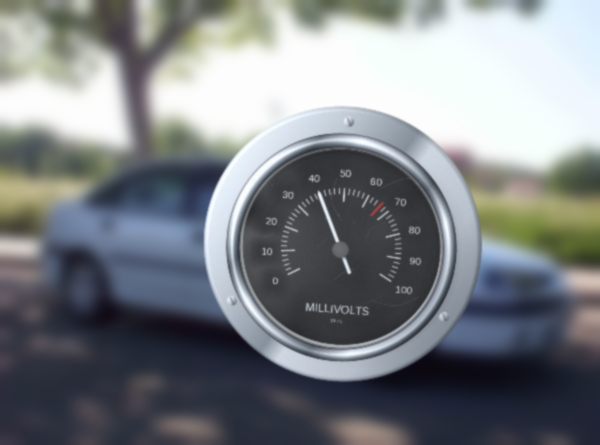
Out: {"value": 40, "unit": "mV"}
